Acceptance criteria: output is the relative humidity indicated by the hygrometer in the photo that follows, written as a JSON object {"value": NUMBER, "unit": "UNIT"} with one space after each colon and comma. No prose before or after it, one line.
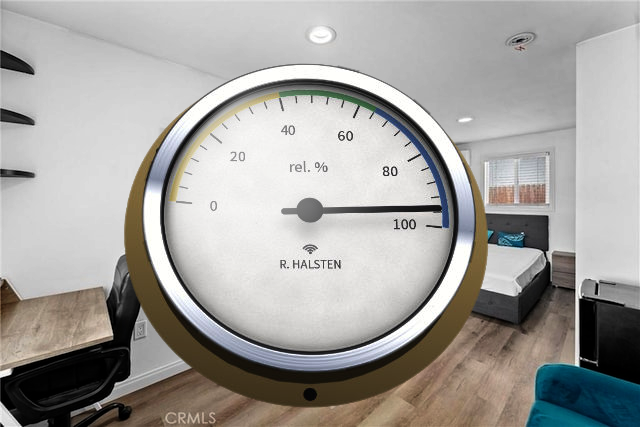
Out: {"value": 96, "unit": "%"}
